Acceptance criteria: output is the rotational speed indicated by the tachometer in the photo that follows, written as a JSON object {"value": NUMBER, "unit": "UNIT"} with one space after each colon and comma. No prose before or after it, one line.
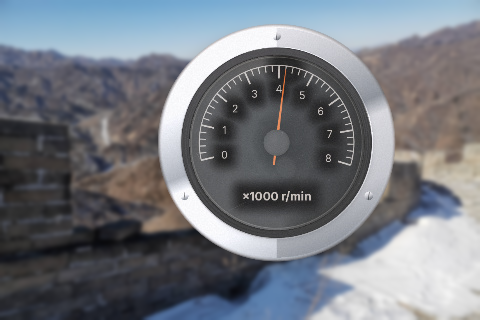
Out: {"value": 4200, "unit": "rpm"}
